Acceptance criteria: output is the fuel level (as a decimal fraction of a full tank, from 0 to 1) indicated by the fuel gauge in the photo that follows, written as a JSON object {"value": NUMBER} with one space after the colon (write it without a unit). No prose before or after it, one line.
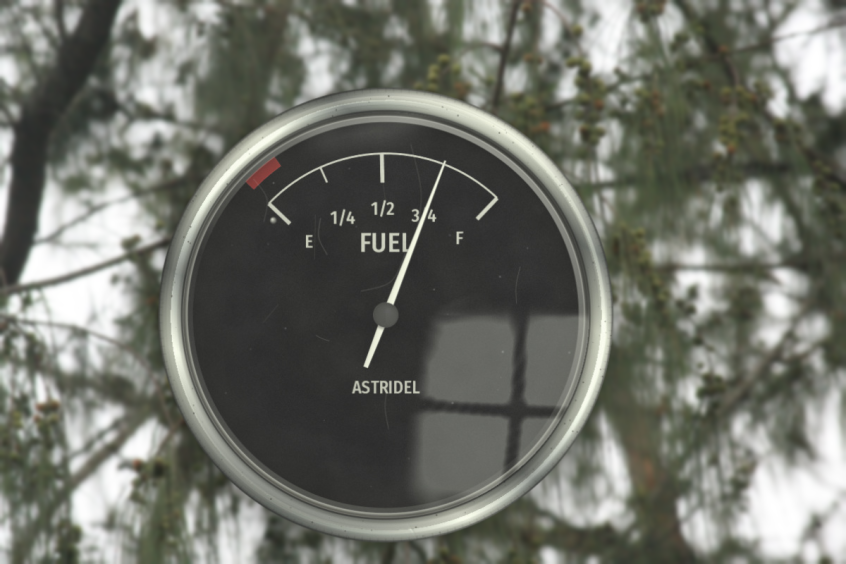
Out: {"value": 0.75}
